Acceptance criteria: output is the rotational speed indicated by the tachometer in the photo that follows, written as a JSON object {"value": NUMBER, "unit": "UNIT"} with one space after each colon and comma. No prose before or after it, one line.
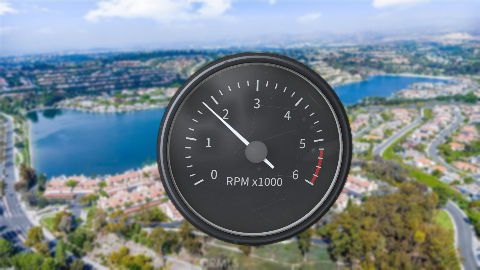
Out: {"value": 1800, "unit": "rpm"}
